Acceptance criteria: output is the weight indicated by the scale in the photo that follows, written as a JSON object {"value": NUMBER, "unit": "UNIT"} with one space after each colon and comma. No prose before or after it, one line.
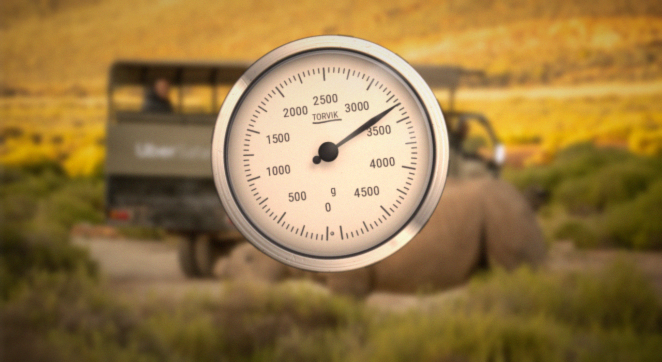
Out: {"value": 3350, "unit": "g"}
